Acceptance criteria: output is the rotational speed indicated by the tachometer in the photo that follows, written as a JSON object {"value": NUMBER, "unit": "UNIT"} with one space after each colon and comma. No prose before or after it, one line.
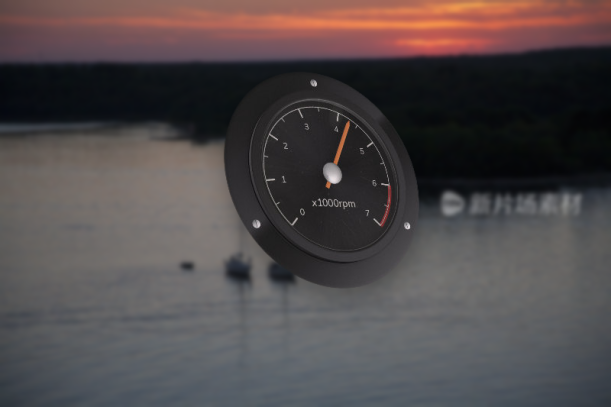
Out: {"value": 4250, "unit": "rpm"}
